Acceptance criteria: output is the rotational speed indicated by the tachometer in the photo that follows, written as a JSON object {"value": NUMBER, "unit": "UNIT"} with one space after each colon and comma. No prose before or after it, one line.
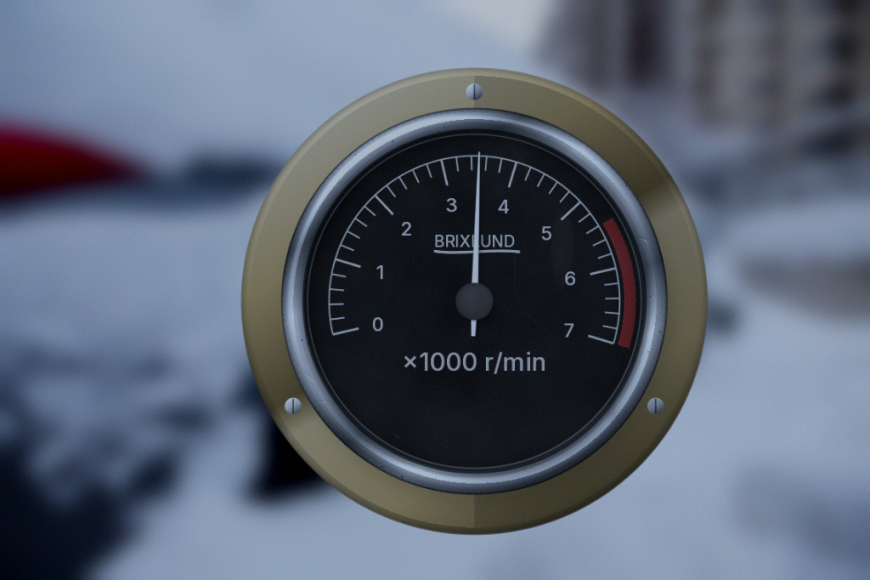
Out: {"value": 3500, "unit": "rpm"}
